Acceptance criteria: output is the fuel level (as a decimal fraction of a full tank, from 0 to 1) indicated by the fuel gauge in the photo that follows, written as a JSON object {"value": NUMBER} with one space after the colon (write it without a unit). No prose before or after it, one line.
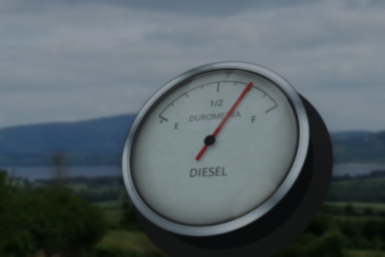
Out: {"value": 0.75}
